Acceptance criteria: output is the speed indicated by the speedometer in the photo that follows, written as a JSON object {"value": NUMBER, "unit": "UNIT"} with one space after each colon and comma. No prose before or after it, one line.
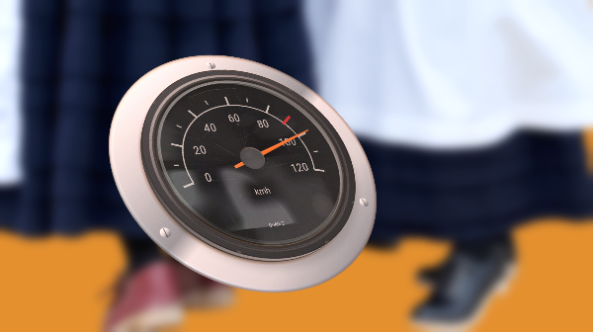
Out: {"value": 100, "unit": "km/h"}
